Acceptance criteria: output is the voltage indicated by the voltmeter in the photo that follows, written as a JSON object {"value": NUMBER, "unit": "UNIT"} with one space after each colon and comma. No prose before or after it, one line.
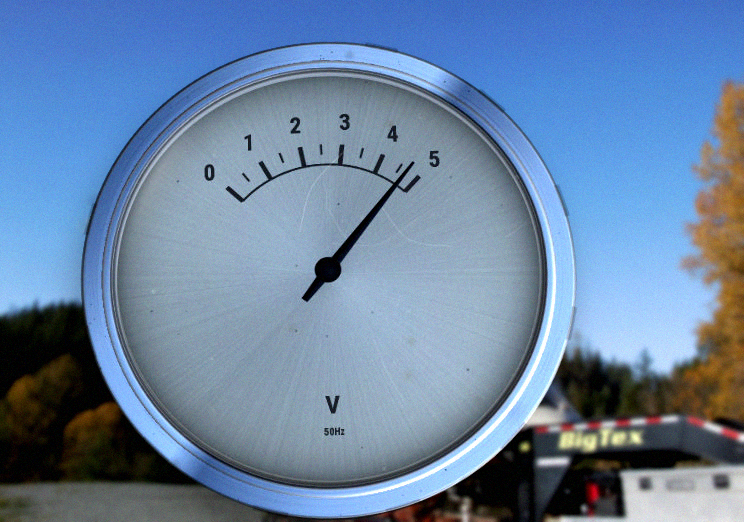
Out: {"value": 4.75, "unit": "V"}
